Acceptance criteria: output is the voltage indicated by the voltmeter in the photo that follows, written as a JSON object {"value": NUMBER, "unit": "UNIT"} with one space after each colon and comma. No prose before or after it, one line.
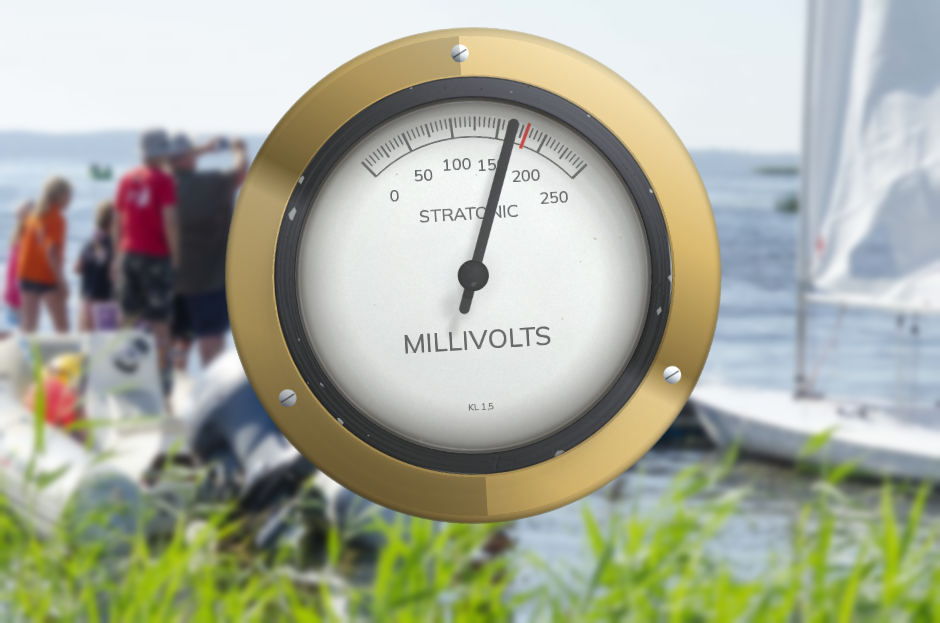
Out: {"value": 165, "unit": "mV"}
